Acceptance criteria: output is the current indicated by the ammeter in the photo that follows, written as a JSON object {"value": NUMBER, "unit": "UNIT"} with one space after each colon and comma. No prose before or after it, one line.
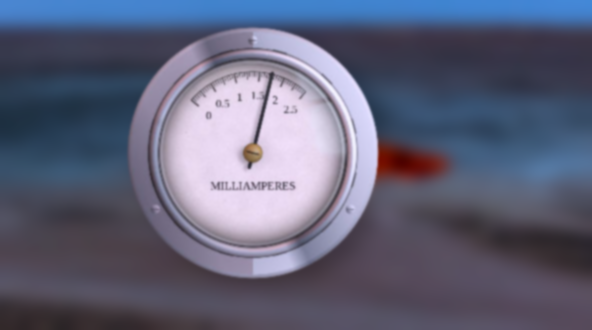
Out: {"value": 1.75, "unit": "mA"}
